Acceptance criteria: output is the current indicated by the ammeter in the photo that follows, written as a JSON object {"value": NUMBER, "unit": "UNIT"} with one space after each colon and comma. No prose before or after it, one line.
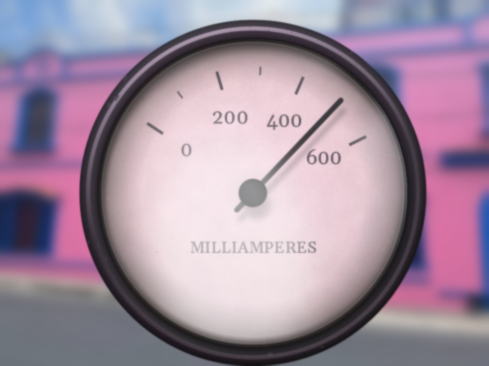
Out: {"value": 500, "unit": "mA"}
